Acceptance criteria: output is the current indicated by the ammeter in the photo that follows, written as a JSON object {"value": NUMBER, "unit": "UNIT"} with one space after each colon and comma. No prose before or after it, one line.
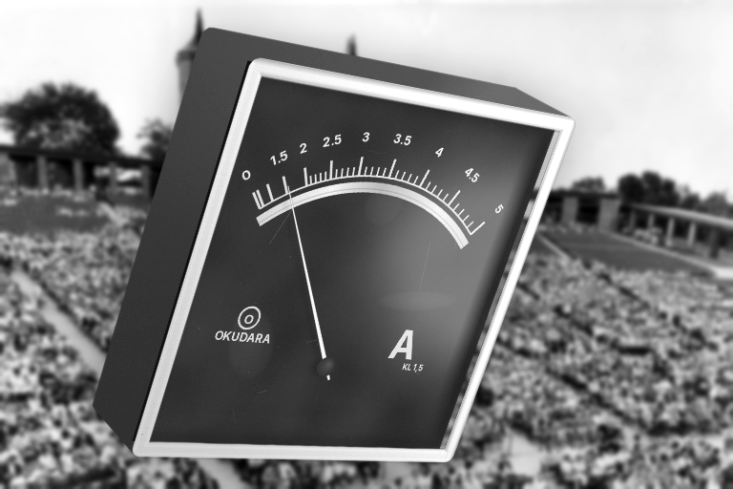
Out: {"value": 1.5, "unit": "A"}
